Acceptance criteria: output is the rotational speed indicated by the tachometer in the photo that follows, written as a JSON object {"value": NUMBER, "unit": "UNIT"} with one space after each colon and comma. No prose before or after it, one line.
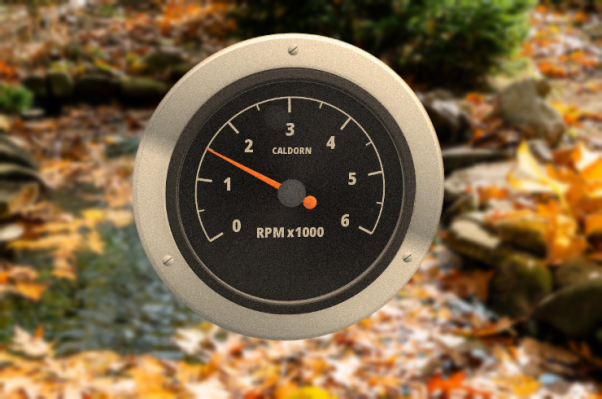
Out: {"value": 1500, "unit": "rpm"}
